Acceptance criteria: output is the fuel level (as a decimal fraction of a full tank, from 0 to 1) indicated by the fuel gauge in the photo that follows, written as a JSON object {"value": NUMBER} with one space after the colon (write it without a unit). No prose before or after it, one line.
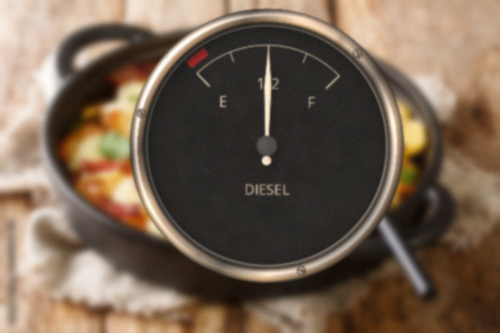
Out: {"value": 0.5}
